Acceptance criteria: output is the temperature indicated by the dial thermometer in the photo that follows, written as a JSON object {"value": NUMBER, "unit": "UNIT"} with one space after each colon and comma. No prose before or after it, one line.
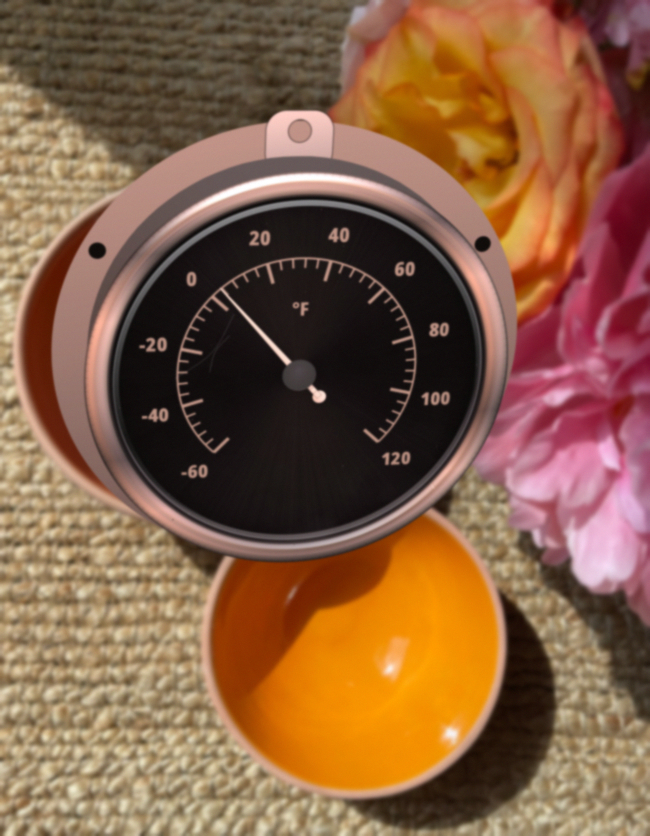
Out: {"value": 4, "unit": "°F"}
